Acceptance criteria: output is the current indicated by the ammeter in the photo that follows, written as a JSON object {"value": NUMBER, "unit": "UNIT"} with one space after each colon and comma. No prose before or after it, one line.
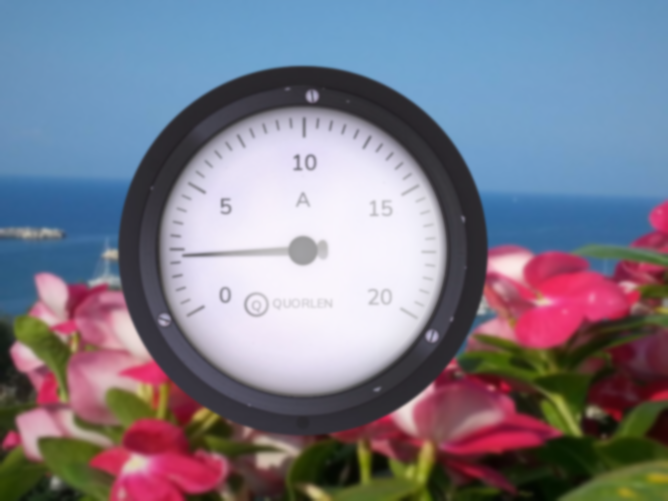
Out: {"value": 2.25, "unit": "A"}
